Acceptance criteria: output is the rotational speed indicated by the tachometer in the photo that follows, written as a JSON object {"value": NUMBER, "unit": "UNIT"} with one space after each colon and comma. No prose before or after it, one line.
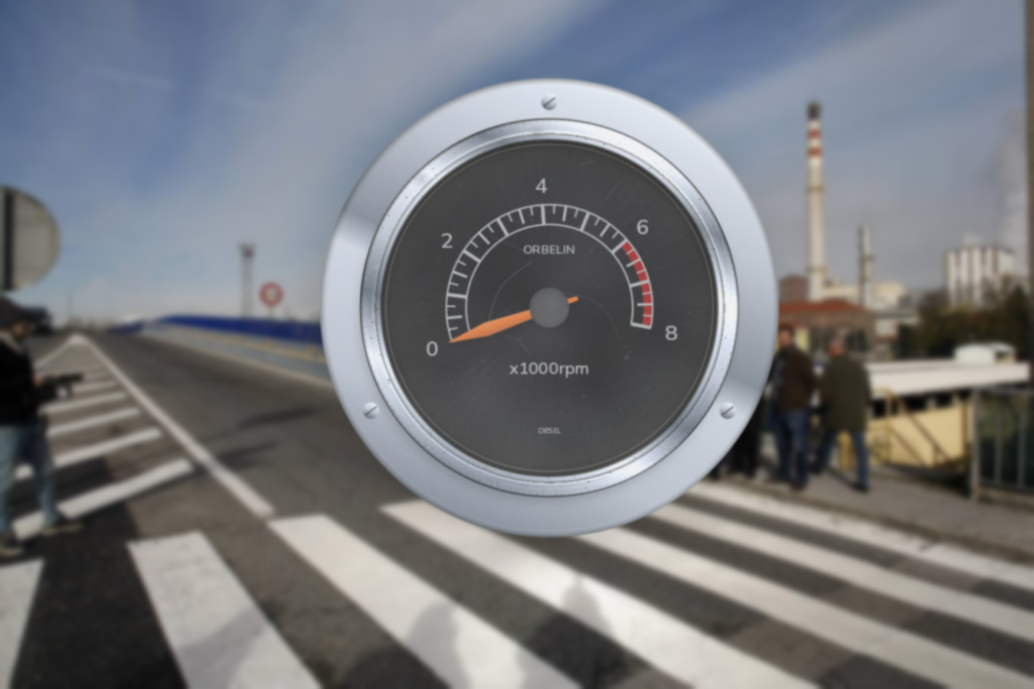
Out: {"value": 0, "unit": "rpm"}
